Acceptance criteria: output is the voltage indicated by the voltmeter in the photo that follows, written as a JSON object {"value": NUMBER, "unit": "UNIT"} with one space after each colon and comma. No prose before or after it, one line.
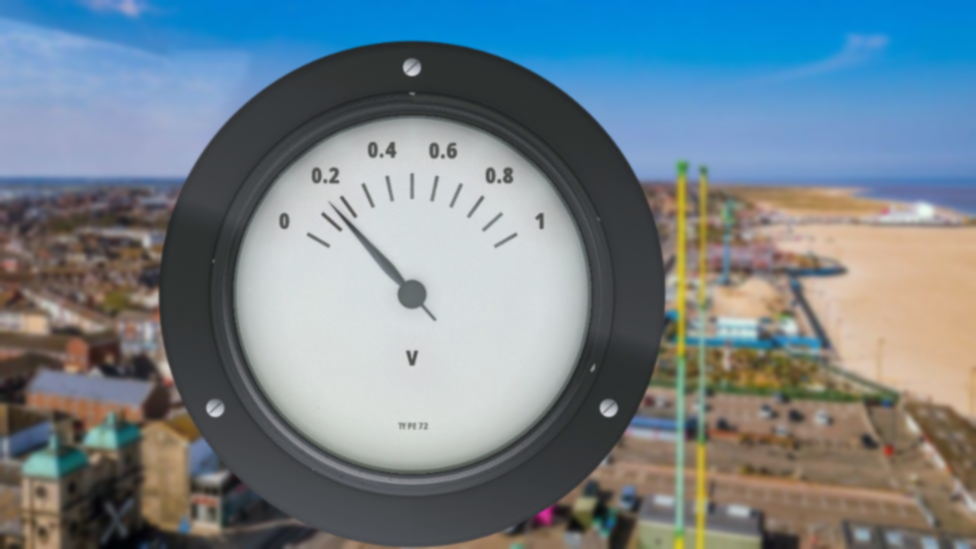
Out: {"value": 0.15, "unit": "V"}
